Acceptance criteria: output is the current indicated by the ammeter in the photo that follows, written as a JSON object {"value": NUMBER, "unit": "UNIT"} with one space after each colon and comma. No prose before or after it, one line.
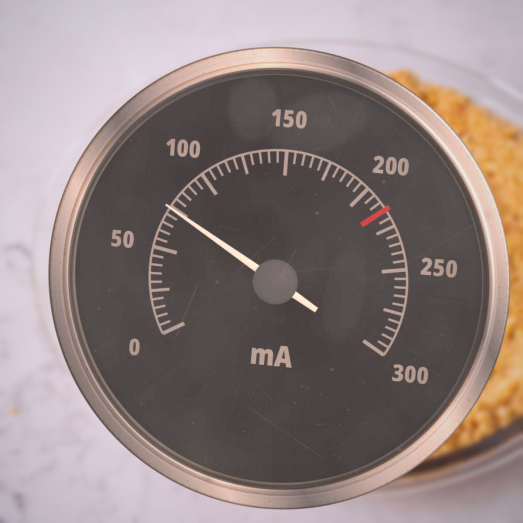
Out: {"value": 75, "unit": "mA"}
